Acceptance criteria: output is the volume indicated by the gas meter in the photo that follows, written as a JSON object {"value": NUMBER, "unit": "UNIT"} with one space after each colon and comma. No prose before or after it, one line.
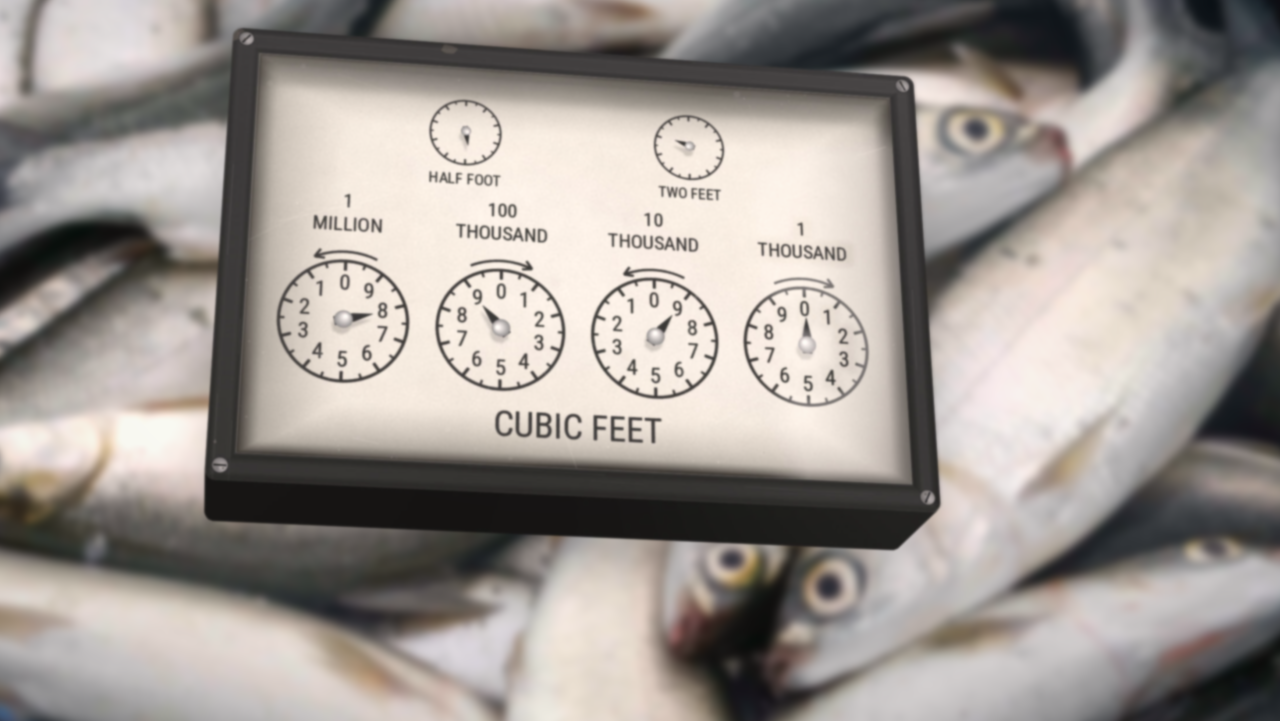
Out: {"value": 789000, "unit": "ft³"}
